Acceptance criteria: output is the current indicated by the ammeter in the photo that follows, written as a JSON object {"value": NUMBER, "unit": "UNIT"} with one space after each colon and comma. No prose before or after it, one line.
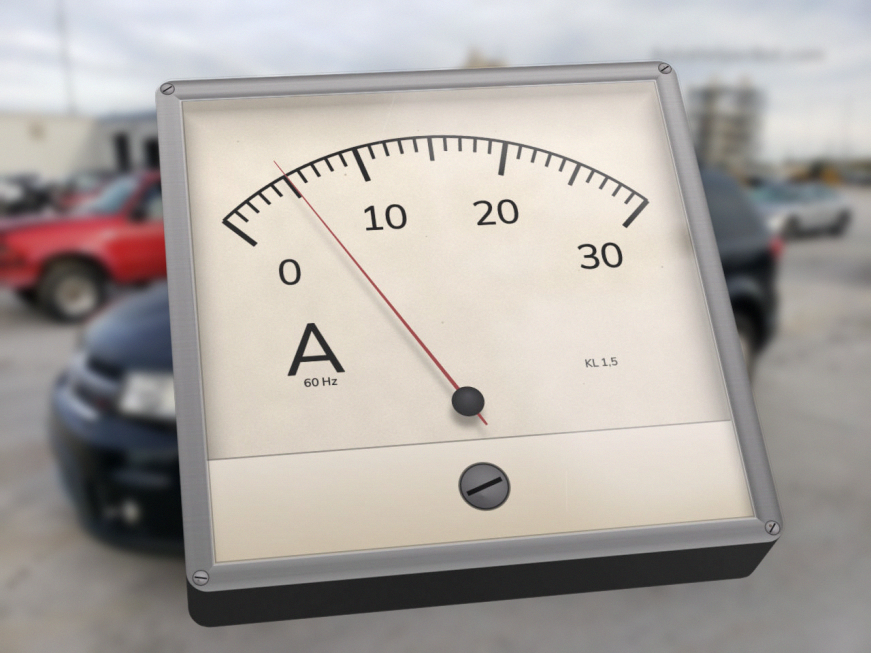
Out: {"value": 5, "unit": "A"}
